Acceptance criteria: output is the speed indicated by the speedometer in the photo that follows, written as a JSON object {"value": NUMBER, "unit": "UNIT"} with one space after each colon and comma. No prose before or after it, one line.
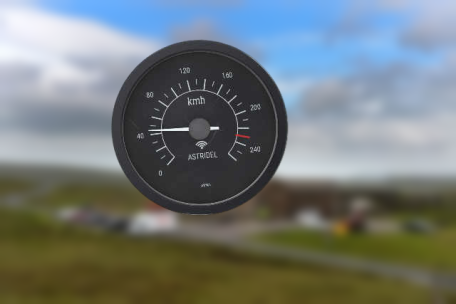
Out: {"value": 45, "unit": "km/h"}
